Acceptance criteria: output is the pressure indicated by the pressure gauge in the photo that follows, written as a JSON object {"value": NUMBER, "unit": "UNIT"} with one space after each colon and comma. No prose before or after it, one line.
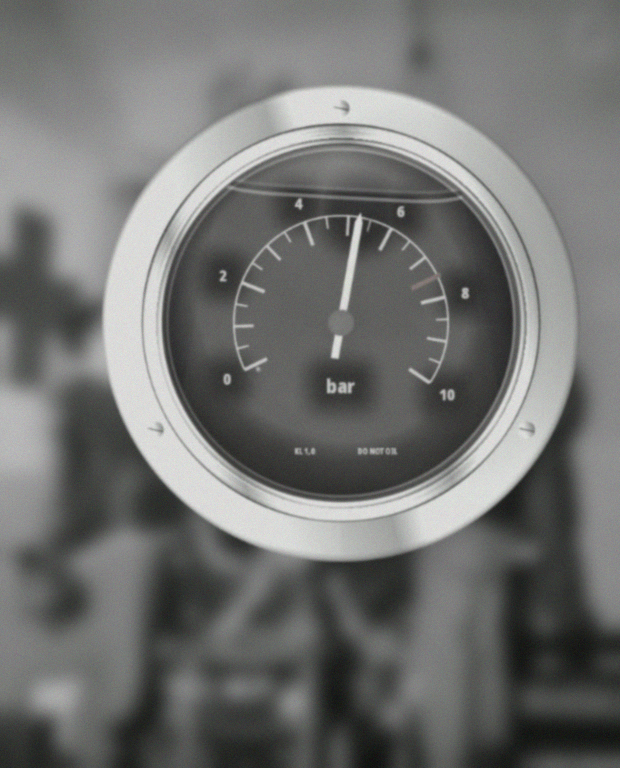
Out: {"value": 5.25, "unit": "bar"}
